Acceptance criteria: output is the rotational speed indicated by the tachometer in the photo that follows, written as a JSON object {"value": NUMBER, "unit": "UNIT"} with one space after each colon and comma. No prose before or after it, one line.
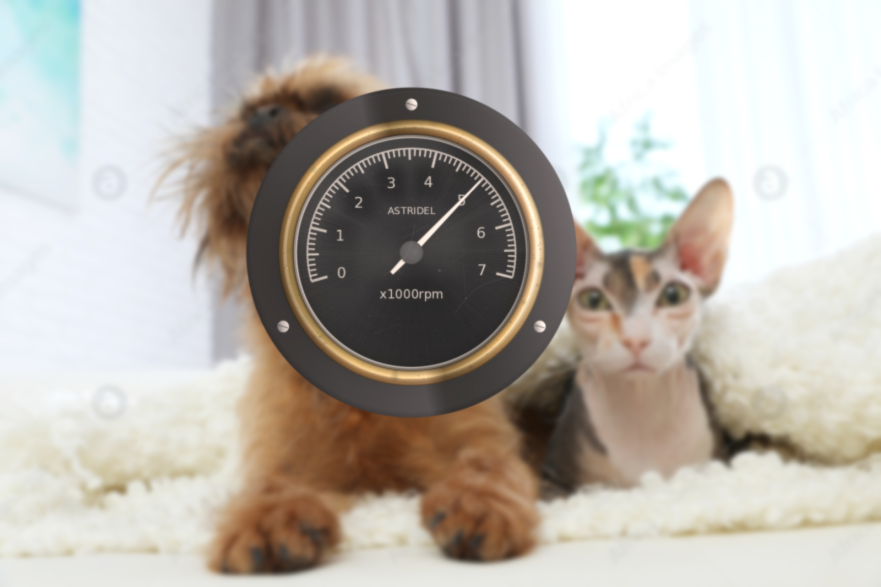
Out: {"value": 5000, "unit": "rpm"}
